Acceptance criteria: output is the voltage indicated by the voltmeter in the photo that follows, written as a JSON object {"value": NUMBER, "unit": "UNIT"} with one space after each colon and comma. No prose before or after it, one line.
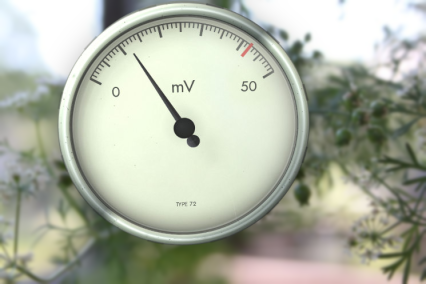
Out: {"value": 12, "unit": "mV"}
